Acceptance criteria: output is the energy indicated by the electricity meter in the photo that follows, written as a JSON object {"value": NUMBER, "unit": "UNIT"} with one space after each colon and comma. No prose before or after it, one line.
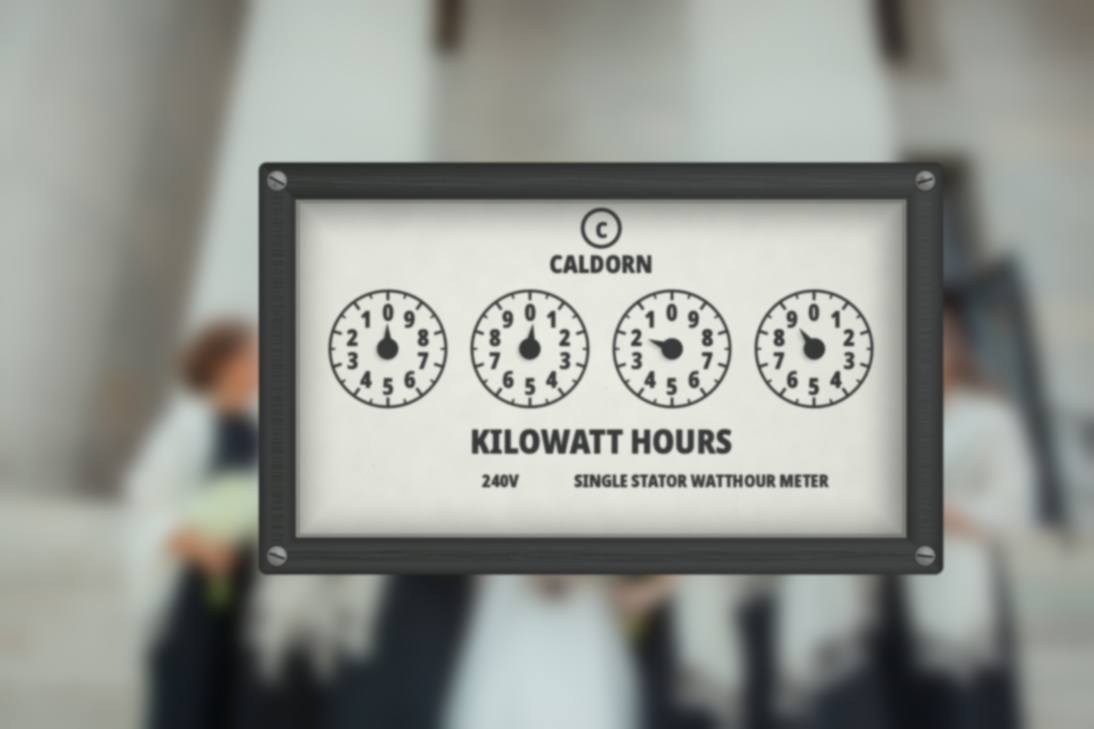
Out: {"value": 19, "unit": "kWh"}
